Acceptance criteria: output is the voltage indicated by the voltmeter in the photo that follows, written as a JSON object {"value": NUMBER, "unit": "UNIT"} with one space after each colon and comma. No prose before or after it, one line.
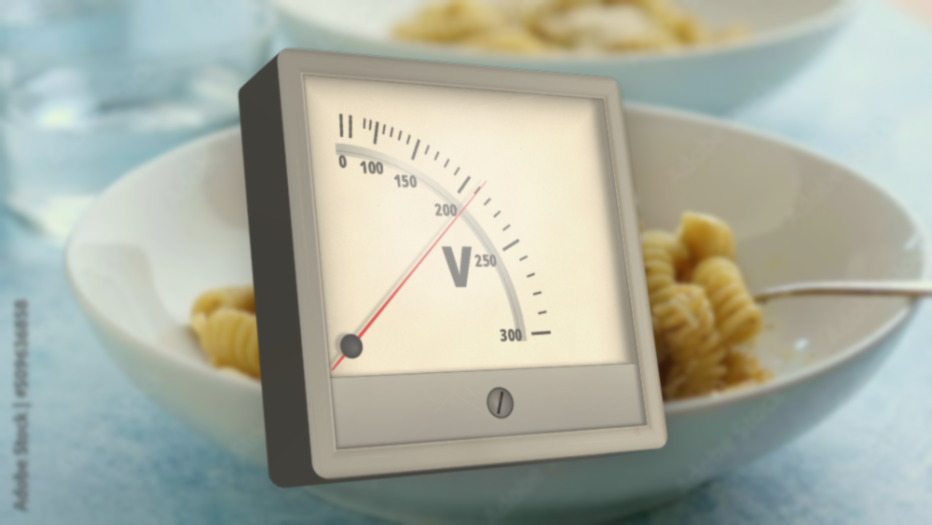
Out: {"value": 210, "unit": "V"}
